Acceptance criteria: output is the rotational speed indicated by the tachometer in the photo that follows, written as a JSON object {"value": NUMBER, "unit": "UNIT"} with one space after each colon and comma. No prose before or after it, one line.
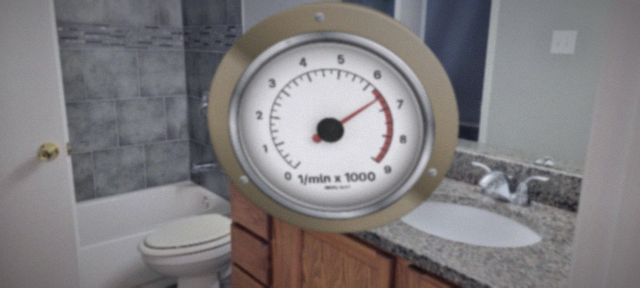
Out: {"value": 6500, "unit": "rpm"}
